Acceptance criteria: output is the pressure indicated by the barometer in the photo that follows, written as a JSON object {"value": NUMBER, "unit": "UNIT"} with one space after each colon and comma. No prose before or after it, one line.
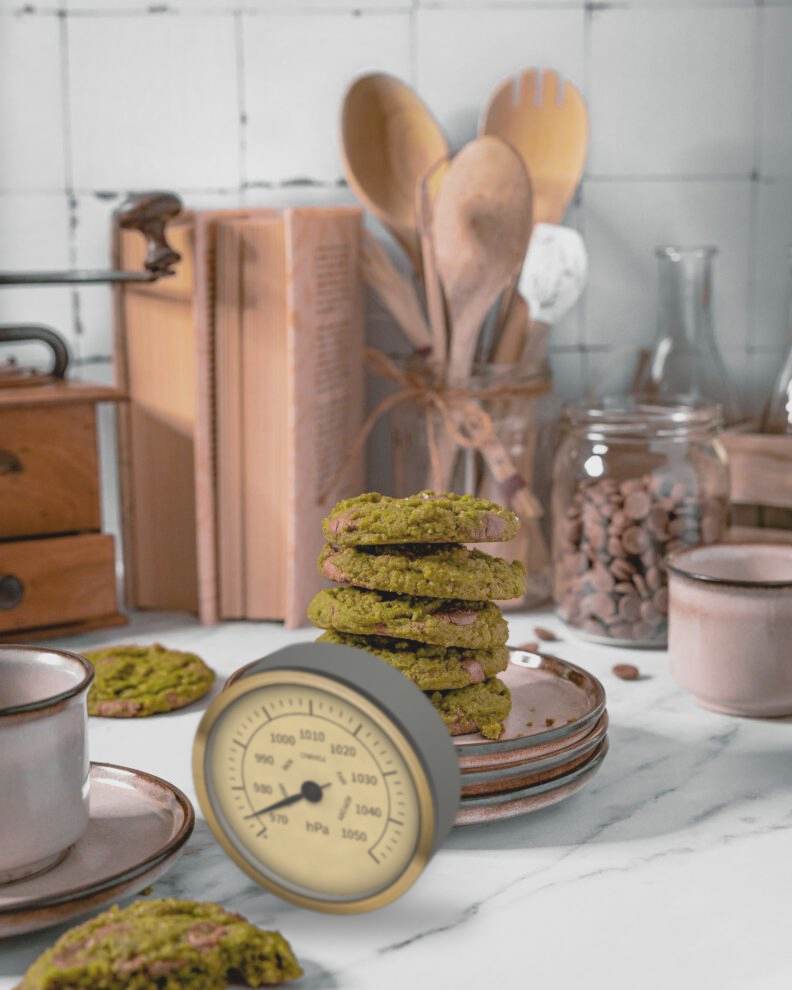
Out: {"value": 974, "unit": "hPa"}
